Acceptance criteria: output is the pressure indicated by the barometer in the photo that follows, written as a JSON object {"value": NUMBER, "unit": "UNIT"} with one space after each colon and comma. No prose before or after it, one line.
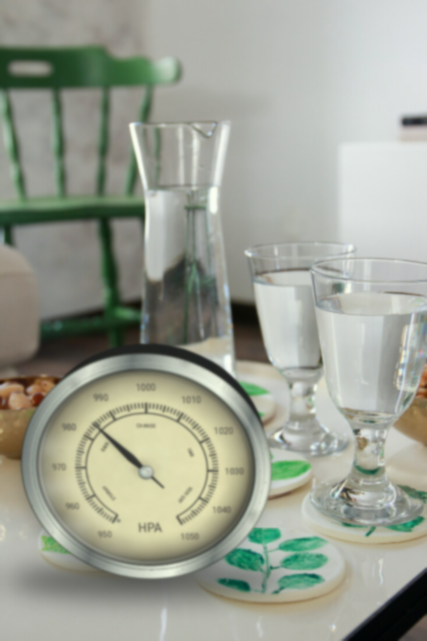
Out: {"value": 985, "unit": "hPa"}
